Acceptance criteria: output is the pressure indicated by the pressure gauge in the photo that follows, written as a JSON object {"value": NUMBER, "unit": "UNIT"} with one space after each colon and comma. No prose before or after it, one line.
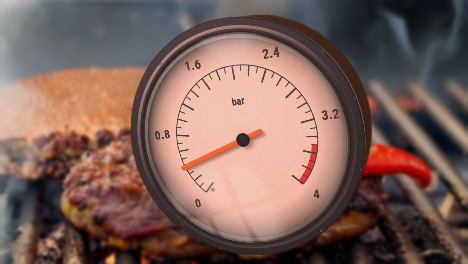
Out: {"value": 0.4, "unit": "bar"}
